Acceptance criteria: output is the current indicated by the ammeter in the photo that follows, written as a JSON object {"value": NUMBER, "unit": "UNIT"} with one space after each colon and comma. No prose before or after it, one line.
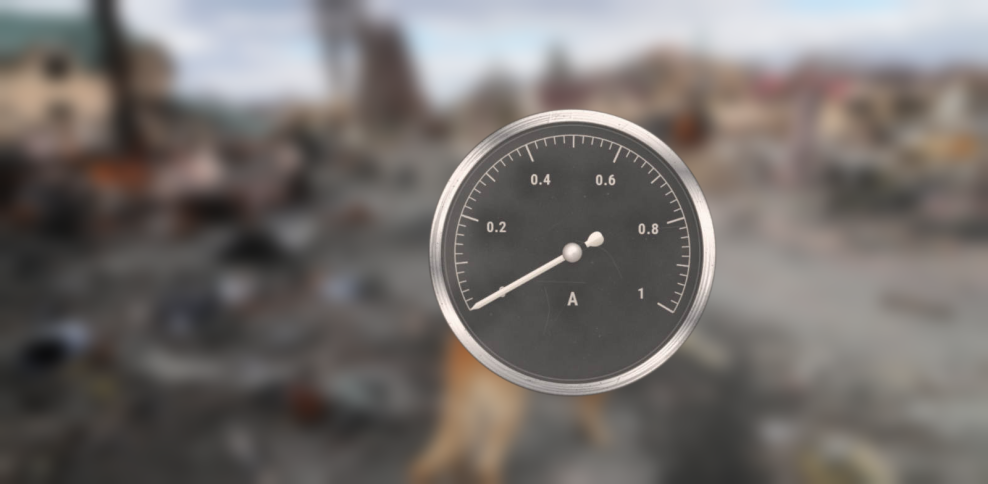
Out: {"value": 0, "unit": "A"}
